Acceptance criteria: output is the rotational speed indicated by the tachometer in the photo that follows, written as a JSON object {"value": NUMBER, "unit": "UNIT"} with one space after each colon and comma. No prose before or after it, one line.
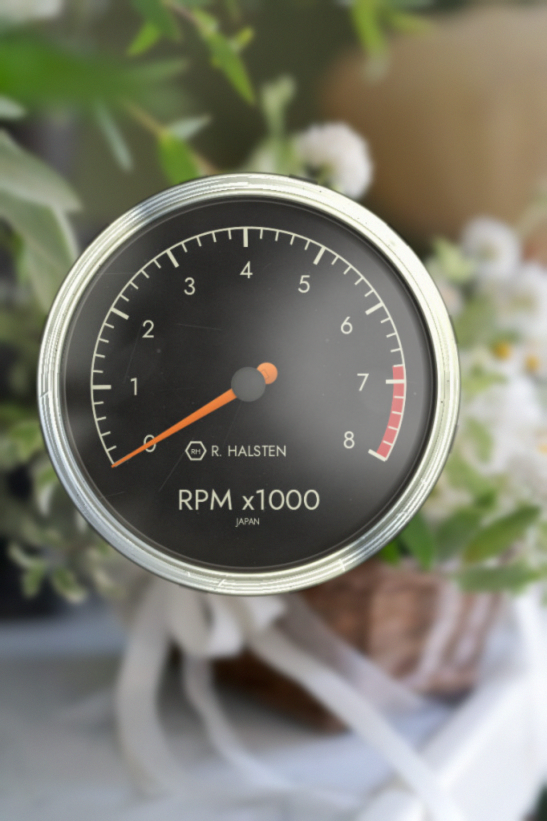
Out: {"value": 0, "unit": "rpm"}
